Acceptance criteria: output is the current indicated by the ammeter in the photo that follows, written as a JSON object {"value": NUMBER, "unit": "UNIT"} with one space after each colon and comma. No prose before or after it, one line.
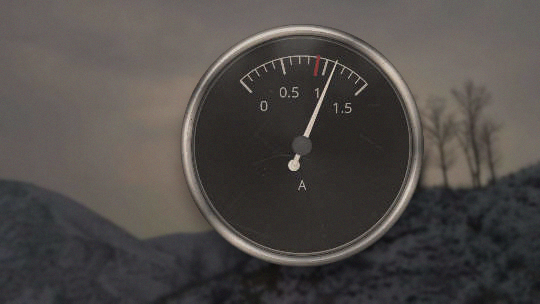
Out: {"value": 1.1, "unit": "A"}
